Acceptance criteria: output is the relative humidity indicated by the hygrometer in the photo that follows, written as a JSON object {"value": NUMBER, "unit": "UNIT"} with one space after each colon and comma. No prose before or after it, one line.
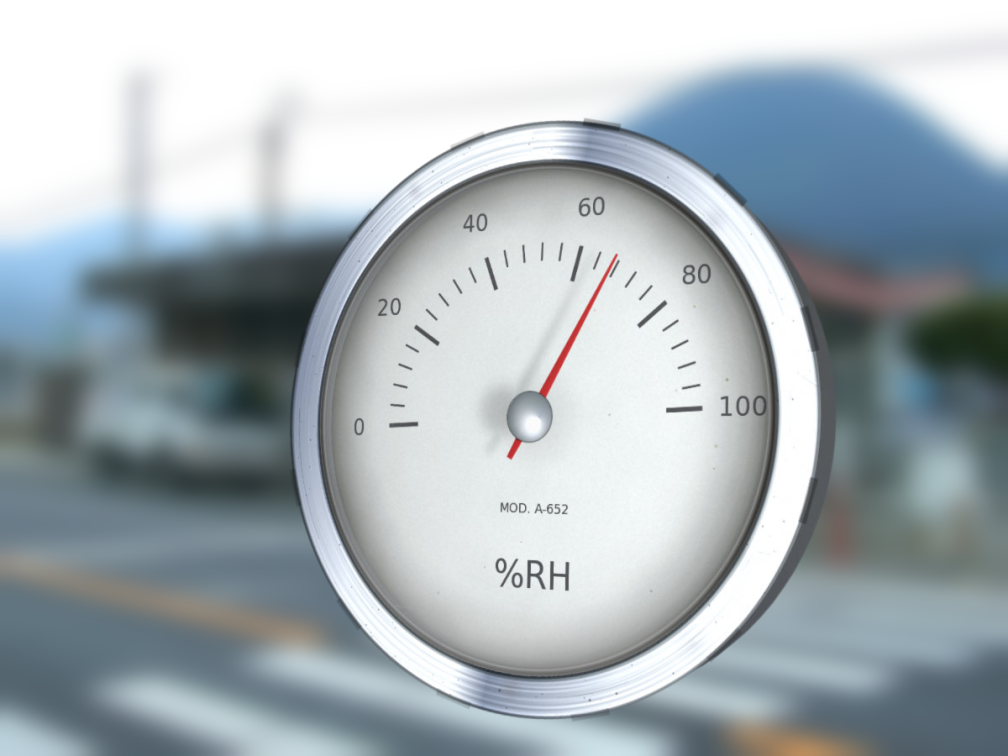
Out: {"value": 68, "unit": "%"}
